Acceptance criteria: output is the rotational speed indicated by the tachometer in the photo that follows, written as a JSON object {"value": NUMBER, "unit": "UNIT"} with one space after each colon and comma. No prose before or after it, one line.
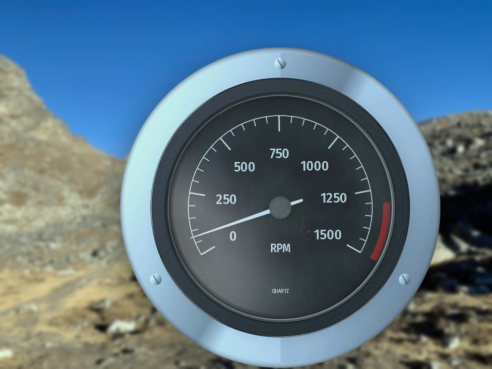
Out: {"value": 75, "unit": "rpm"}
